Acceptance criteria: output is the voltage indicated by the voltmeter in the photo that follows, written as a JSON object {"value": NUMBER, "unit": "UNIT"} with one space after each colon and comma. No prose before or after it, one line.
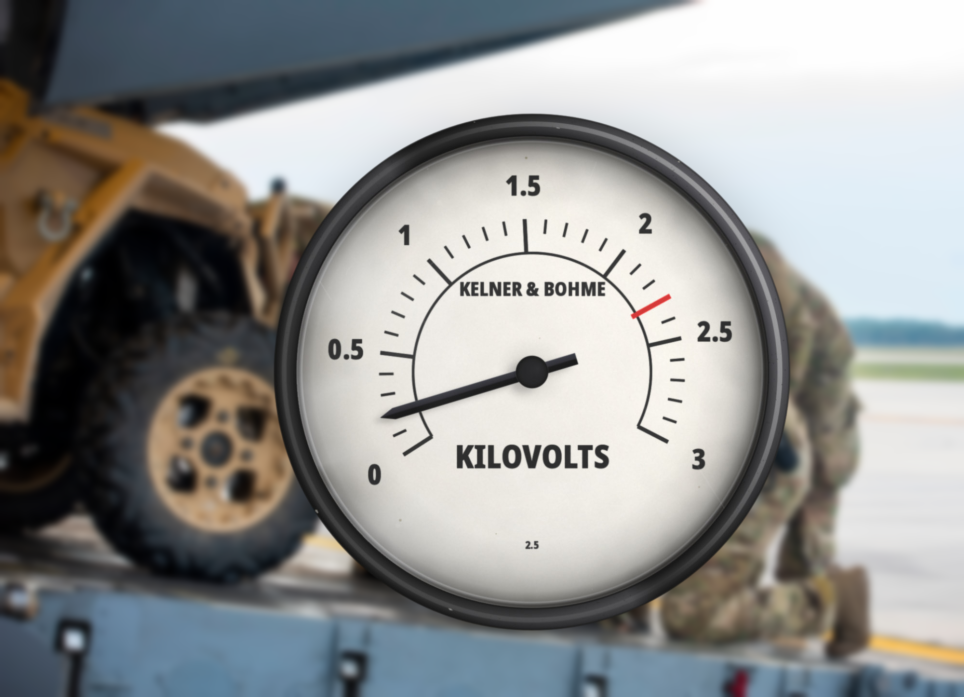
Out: {"value": 0.2, "unit": "kV"}
